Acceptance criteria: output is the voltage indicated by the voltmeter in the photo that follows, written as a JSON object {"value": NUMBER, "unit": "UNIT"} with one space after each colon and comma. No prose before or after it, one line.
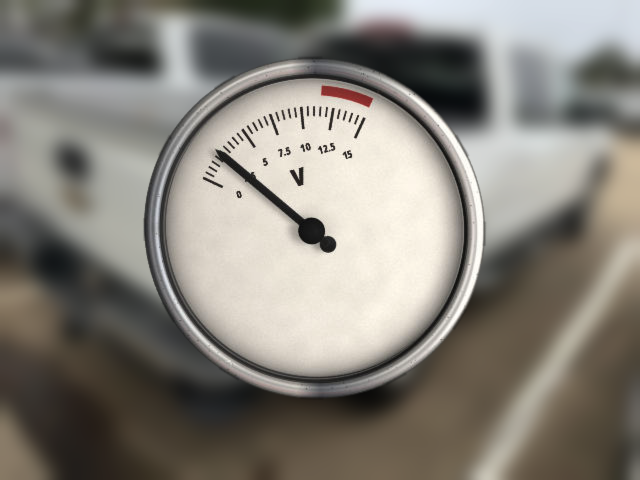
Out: {"value": 2.5, "unit": "V"}
